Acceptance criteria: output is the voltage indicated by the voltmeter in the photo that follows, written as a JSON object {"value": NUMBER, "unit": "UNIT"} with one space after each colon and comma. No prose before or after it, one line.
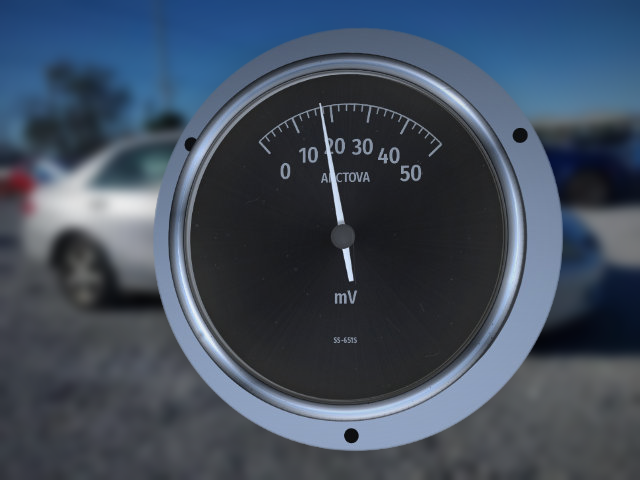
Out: {"value": 18, "unit": "mV"}
